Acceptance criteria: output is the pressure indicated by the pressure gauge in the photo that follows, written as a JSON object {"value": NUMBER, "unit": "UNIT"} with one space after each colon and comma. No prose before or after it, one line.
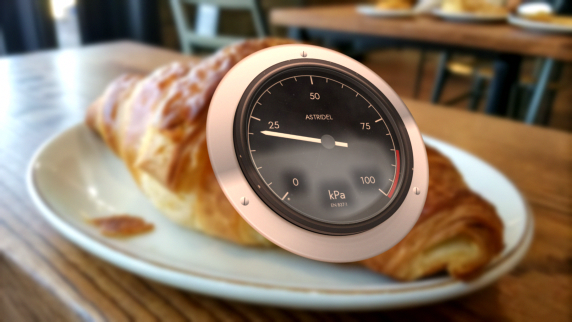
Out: {"value": 20, "unit": "kPa"}
